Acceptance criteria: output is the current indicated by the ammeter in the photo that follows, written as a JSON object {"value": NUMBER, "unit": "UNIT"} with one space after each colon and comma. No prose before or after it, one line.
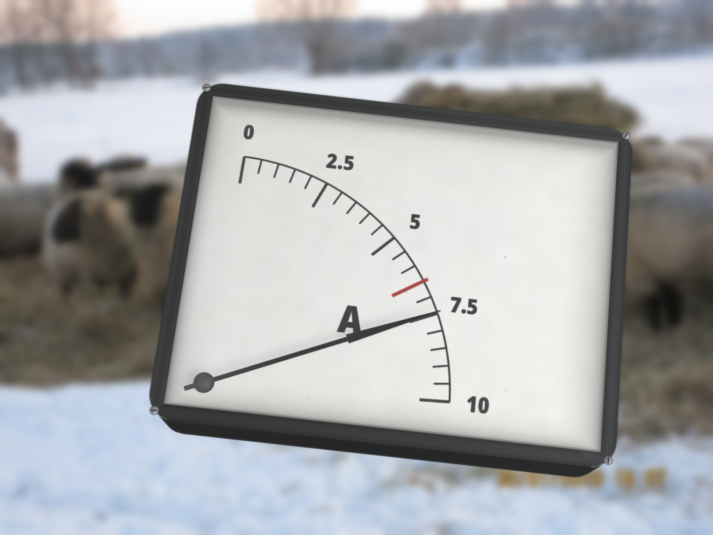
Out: {"value": 7.5, "unit": "A"}
